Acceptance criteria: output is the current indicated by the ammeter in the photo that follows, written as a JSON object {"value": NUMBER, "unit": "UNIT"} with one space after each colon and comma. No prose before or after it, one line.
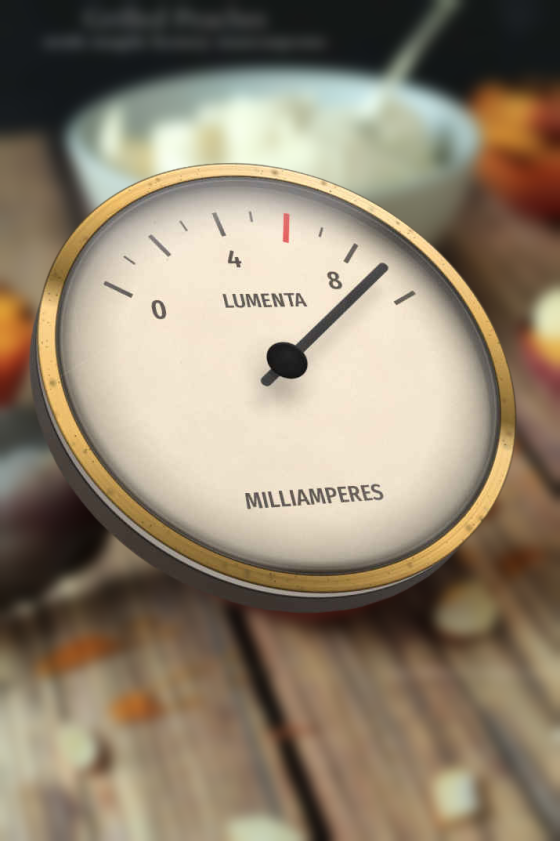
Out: {"value": 9, "unit": "mA"}
